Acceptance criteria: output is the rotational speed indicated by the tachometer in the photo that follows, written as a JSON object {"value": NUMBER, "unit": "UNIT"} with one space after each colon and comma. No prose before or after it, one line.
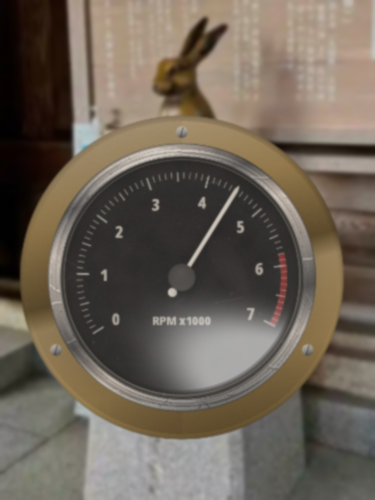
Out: {"value": 4500, "unit": "rpm"}
